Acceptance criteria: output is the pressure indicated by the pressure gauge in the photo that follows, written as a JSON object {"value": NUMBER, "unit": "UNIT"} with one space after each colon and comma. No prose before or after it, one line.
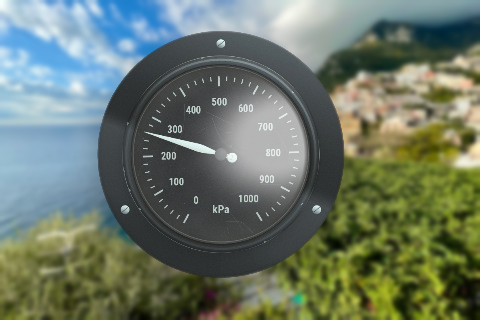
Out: {"value": 260, "unit": "kPa"}
